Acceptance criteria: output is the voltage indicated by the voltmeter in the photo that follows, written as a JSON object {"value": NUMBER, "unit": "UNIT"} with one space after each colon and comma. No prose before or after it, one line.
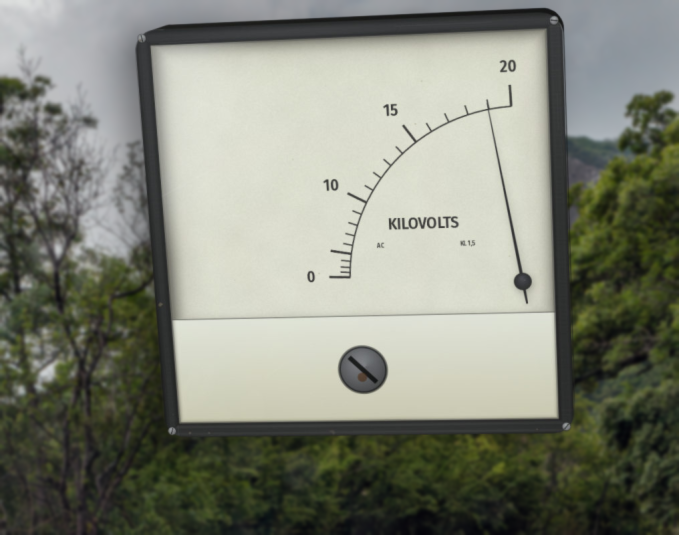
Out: {"value": 19, "unit": "kV"}
